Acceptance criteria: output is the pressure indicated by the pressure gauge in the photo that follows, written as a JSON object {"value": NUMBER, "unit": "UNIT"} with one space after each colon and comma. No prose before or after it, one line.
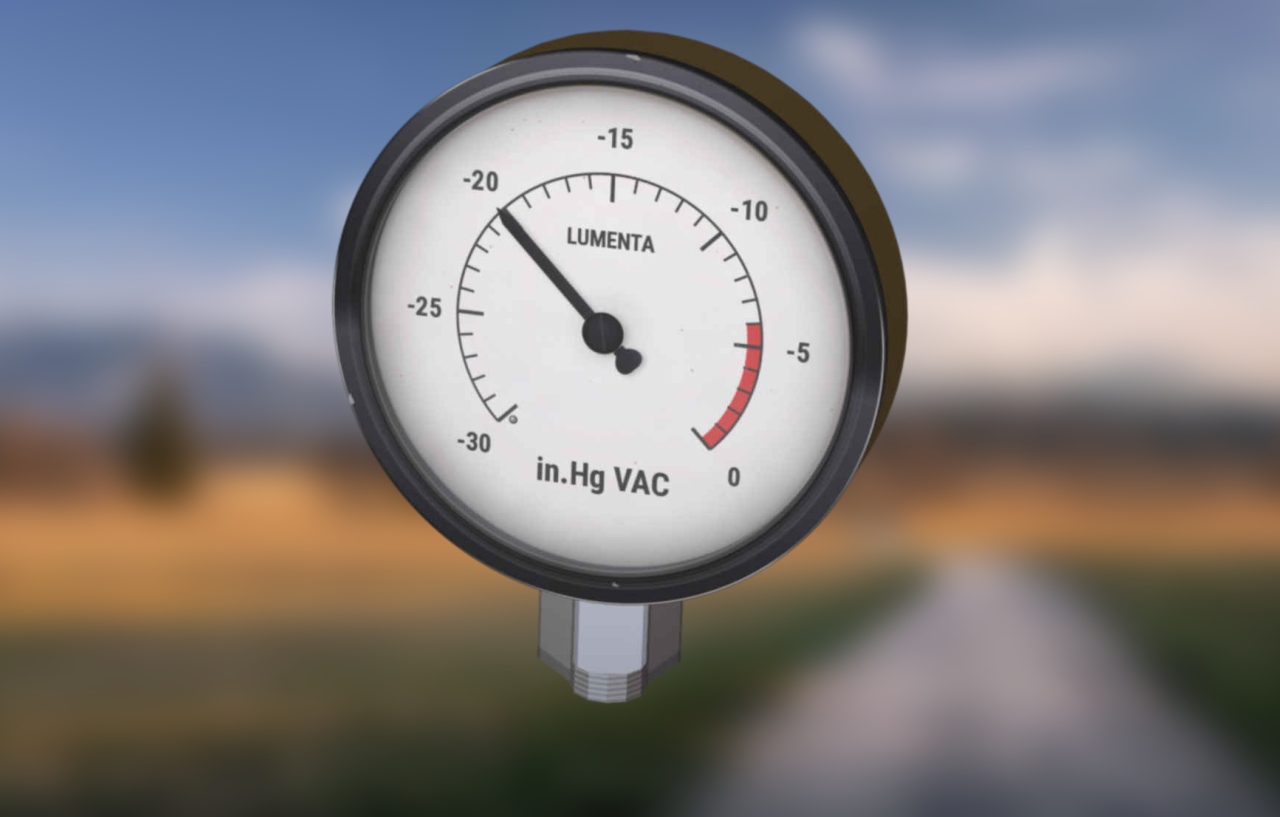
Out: {"value": -20, "unit": "inHg"}
